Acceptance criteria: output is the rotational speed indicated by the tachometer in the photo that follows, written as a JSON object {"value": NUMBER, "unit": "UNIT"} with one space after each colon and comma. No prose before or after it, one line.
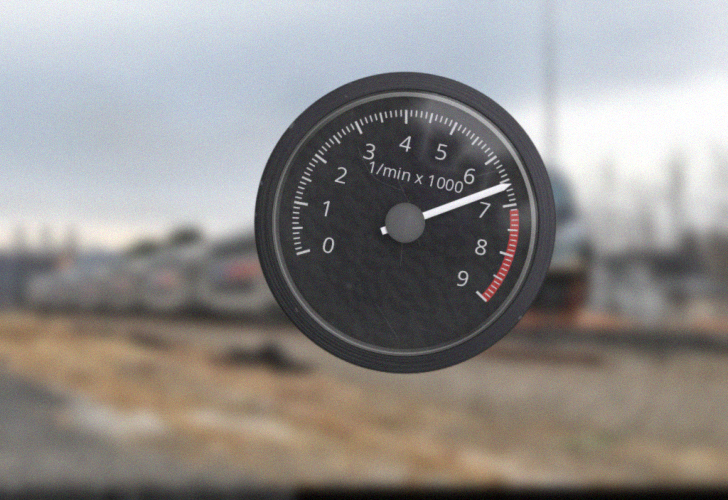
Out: {"value": 6600, "unit": "rpm"}
